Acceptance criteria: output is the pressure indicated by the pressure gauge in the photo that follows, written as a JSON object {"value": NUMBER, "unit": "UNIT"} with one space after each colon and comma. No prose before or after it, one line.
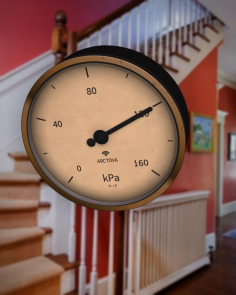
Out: {"value": 120, "unit": "kPa"}
